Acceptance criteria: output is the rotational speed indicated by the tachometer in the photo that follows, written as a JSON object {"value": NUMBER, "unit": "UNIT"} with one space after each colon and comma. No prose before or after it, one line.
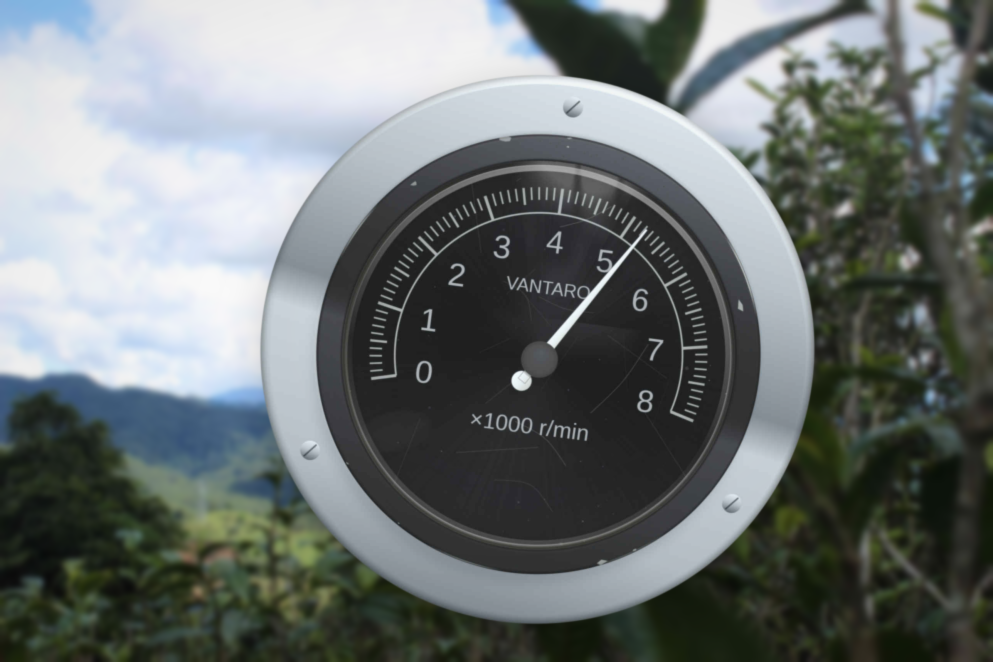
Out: {"value": 5200, "unit": "rpm"}
